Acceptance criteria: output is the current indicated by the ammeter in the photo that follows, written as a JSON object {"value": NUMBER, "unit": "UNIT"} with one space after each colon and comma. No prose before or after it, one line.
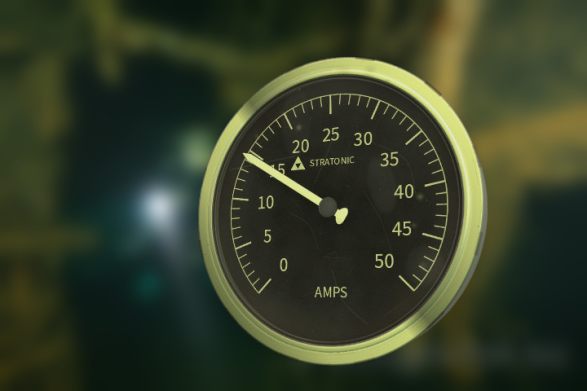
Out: {"value": 14.5, "unit": "A"}
